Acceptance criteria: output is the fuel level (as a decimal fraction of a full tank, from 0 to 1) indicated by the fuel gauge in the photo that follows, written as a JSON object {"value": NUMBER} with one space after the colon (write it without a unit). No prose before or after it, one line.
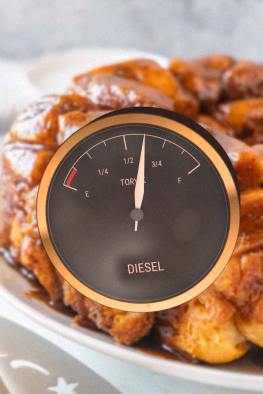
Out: {"value": 0.625}
